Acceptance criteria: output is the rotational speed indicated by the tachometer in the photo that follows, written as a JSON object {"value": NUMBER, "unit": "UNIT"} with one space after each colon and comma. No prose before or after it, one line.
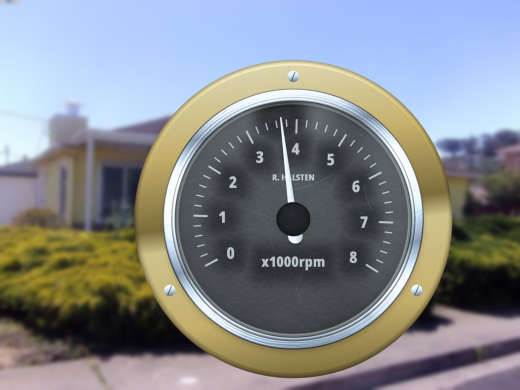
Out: {"value": 3700, "unit": "rpm"}
